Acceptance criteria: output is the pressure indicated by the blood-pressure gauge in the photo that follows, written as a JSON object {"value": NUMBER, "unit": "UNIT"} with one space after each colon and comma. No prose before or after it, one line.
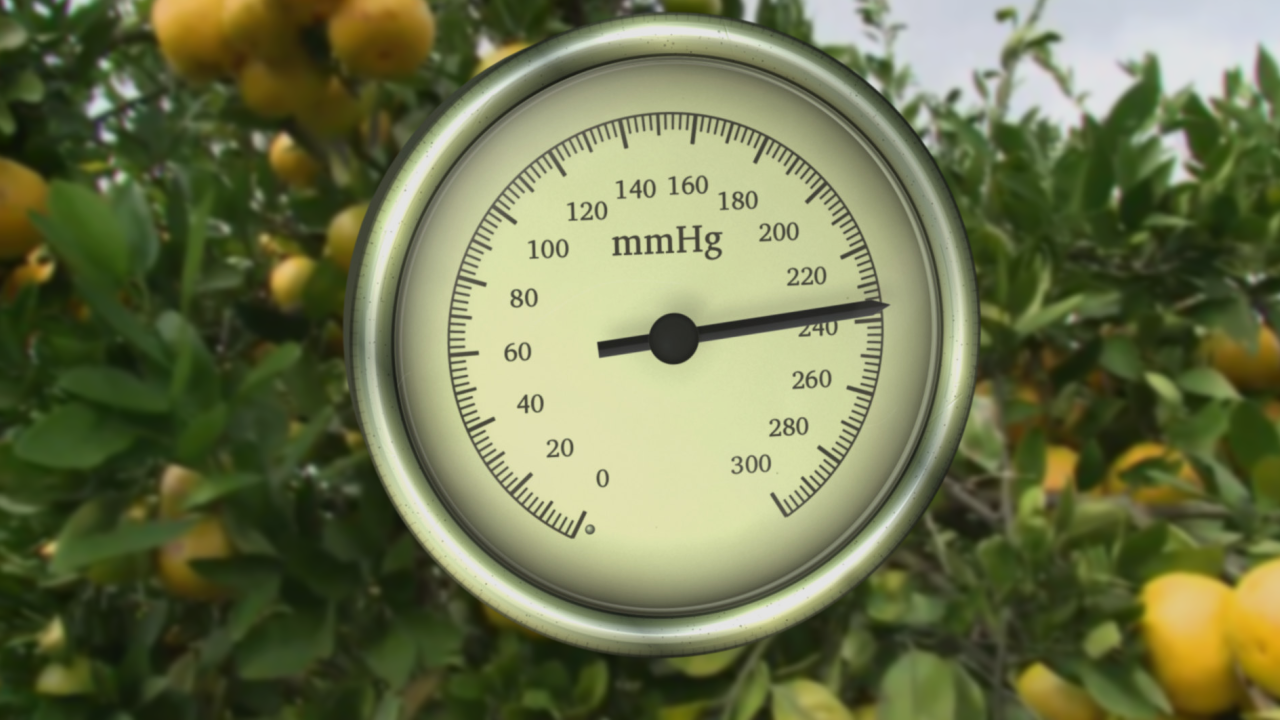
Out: {"value": 236, "unit": "mmHg"}
